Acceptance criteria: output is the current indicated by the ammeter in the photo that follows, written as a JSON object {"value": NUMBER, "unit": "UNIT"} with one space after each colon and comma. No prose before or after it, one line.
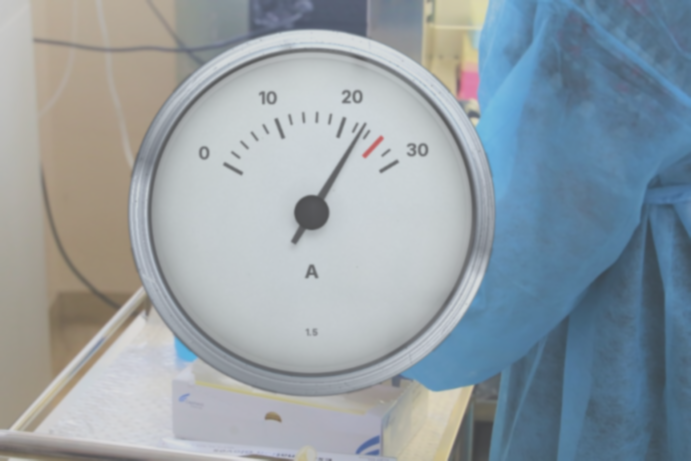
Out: {"value": 23, "unit": "A"}
